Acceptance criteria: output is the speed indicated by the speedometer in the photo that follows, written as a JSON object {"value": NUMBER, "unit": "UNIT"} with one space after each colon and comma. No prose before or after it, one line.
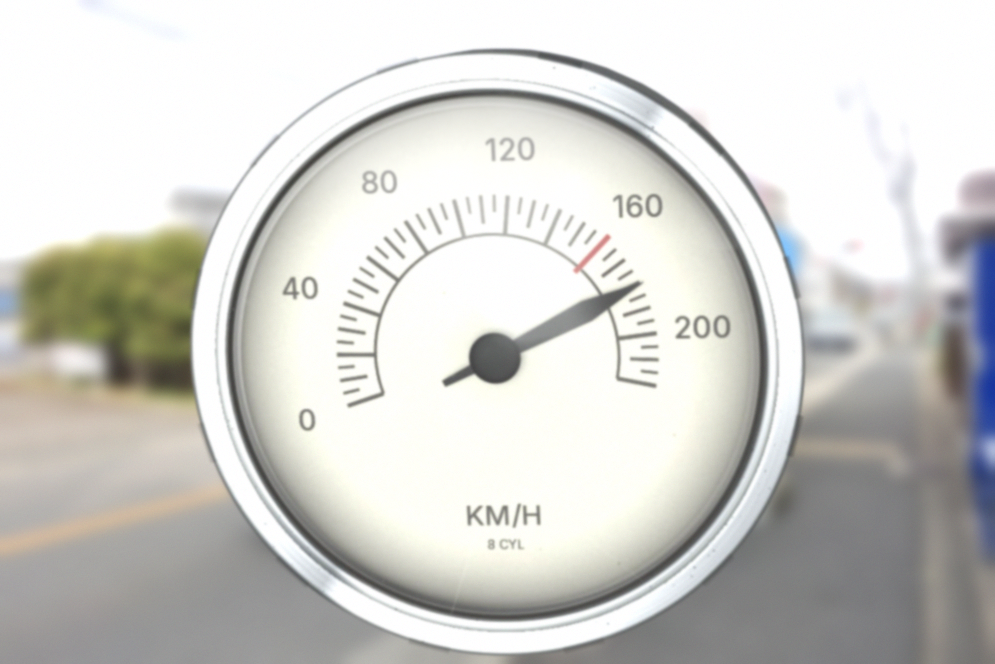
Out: {"value": 180, "unit": "km/h"}
